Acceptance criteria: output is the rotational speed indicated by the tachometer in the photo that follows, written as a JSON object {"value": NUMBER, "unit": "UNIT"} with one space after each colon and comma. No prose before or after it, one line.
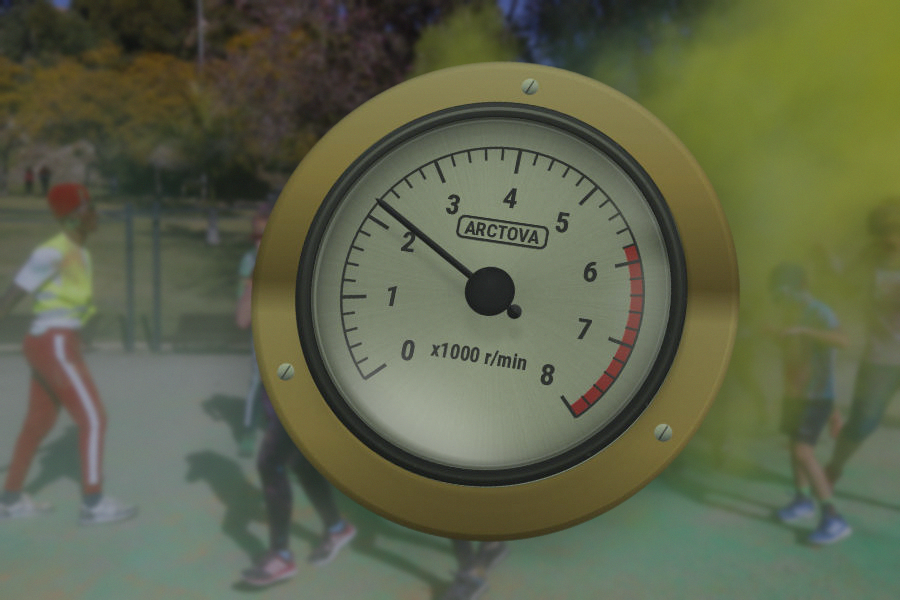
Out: {"value": 2200, "unit": "rpm"}
